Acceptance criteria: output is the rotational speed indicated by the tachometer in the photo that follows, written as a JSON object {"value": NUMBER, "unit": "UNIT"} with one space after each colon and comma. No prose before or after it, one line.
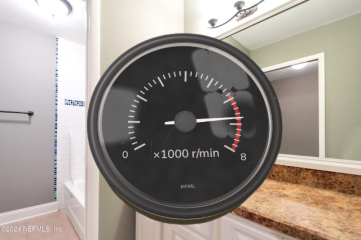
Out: {"value": 6800, "unit": "rpm"}
